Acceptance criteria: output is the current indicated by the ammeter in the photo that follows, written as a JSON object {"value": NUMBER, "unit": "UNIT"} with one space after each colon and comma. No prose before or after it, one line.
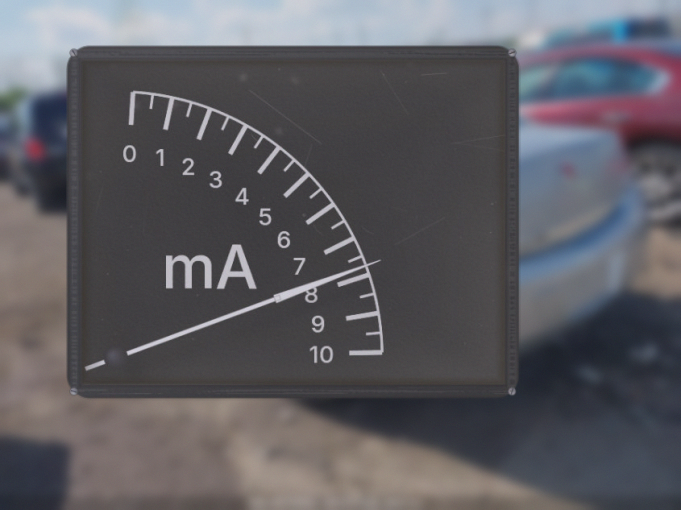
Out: {"value": 7.75, "unit": "mA"}
